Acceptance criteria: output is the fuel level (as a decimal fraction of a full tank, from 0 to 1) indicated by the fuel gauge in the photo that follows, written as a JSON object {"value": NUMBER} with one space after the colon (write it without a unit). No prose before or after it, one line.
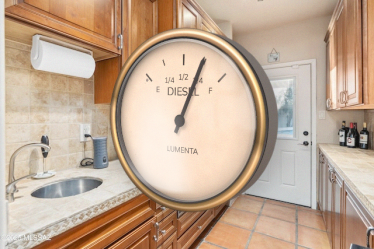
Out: {"value": 0.75}
